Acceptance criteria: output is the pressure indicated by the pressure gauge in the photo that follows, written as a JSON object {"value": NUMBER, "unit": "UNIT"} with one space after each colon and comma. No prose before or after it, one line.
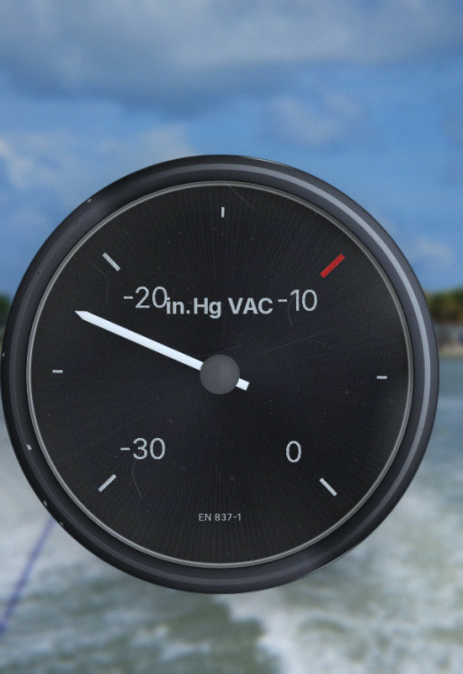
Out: {"value": -22.5, "unit": "inHg"}
